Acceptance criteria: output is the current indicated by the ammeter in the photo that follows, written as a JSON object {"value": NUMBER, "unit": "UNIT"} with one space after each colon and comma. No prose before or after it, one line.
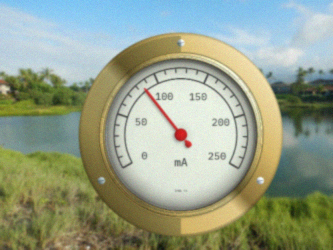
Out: {"value": 85, "unit": "mA"}
